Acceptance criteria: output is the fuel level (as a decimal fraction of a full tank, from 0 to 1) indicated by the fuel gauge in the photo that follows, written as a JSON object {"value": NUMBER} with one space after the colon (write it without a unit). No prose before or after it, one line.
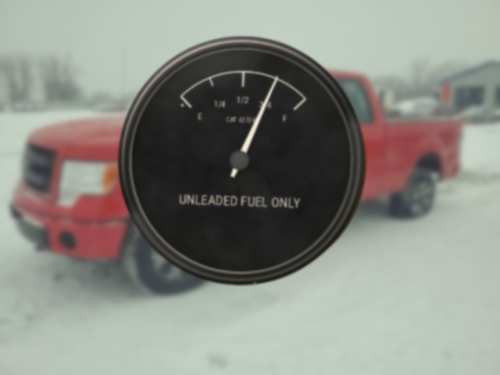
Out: {"value": 0.75}
